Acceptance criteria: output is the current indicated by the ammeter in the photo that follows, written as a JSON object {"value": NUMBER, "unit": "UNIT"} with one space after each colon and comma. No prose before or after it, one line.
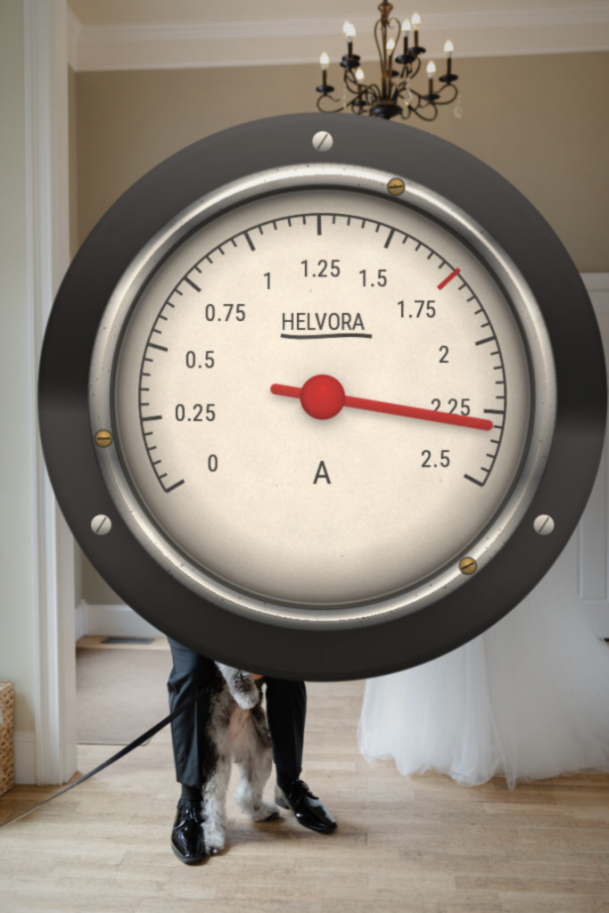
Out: {"value": 2.3, "unit": "A"}
